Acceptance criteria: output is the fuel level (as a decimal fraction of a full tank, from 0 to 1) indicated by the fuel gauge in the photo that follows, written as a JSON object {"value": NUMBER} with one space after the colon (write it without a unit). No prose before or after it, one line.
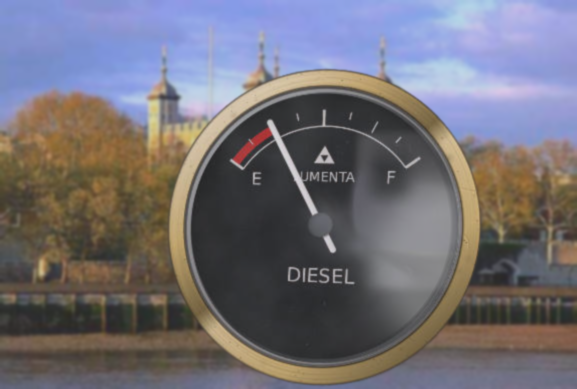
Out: {"value": 0.25}
